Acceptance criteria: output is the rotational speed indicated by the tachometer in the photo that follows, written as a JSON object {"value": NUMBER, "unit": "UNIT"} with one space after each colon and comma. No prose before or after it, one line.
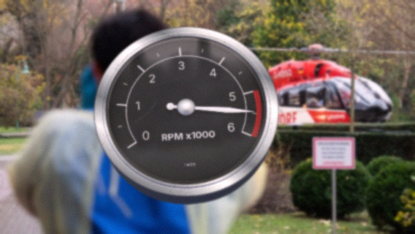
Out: {"value": 5500, "unit": "rpm"}
